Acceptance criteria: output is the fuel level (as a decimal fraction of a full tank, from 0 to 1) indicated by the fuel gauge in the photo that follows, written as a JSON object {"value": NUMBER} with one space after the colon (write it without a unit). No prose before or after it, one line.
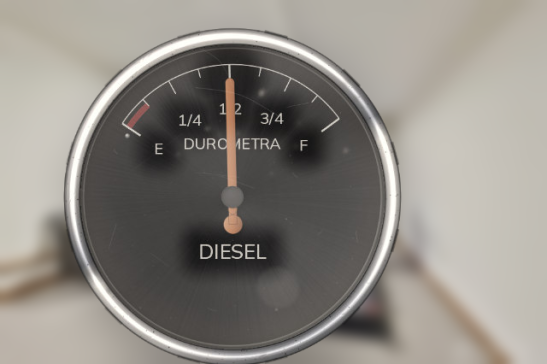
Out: {"value": 0.5}
